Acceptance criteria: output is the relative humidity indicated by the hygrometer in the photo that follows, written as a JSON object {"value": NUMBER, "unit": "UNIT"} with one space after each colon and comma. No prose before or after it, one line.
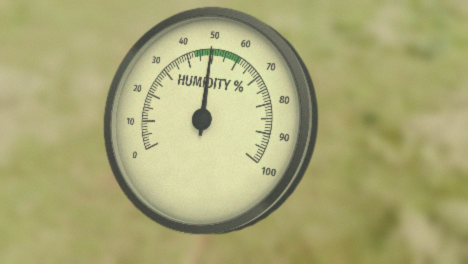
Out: {"value": 50, "unit": "%"}
